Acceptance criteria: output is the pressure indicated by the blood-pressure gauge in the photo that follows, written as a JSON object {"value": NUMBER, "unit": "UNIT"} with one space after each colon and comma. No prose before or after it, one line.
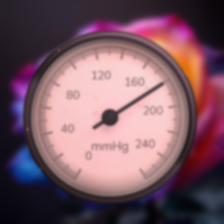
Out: {"value": 180, "unit": "mmHg"}
